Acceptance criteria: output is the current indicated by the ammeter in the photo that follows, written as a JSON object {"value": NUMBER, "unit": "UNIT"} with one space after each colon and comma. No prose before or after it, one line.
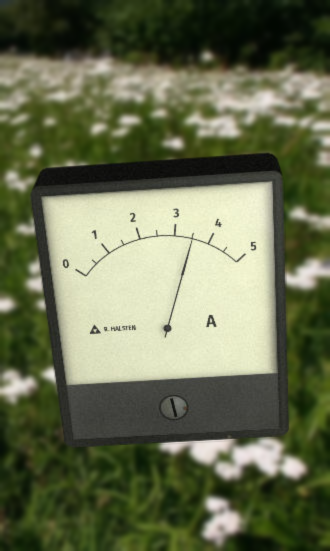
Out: {"value": 3.5, "unit": "A"}
